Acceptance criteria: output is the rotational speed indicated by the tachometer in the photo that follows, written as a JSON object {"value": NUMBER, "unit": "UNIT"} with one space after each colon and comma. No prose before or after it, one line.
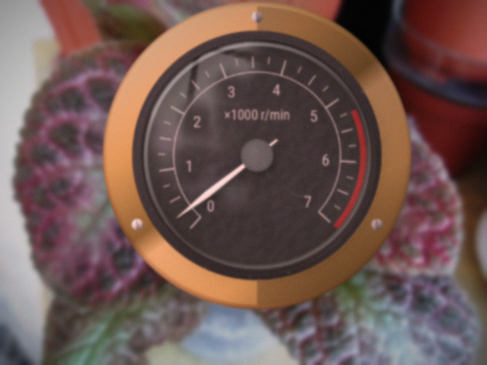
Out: {"value": 250, "unit": "rpm"}
